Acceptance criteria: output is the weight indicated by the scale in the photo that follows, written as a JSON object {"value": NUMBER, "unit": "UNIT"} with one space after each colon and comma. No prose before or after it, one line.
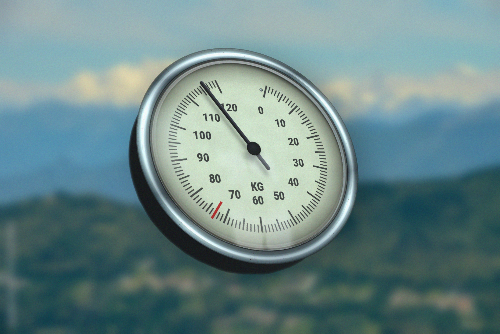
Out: {"value": 115, "unit": "kg"}
